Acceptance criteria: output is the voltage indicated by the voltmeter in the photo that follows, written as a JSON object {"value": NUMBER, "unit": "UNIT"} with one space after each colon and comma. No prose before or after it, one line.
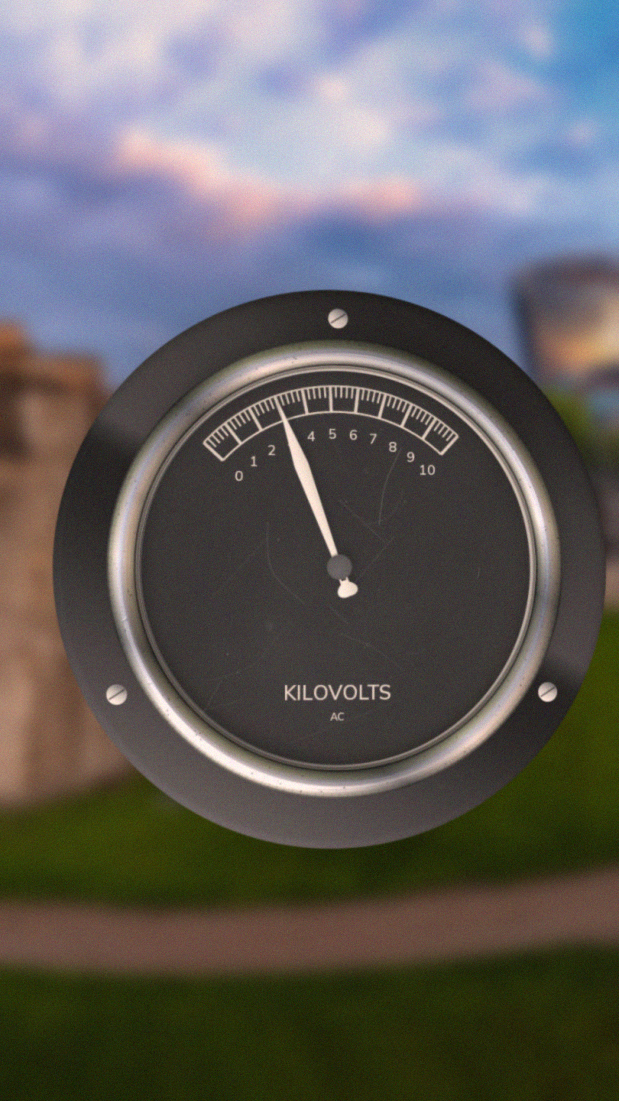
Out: {"value": 3, "unit": "kV"}
